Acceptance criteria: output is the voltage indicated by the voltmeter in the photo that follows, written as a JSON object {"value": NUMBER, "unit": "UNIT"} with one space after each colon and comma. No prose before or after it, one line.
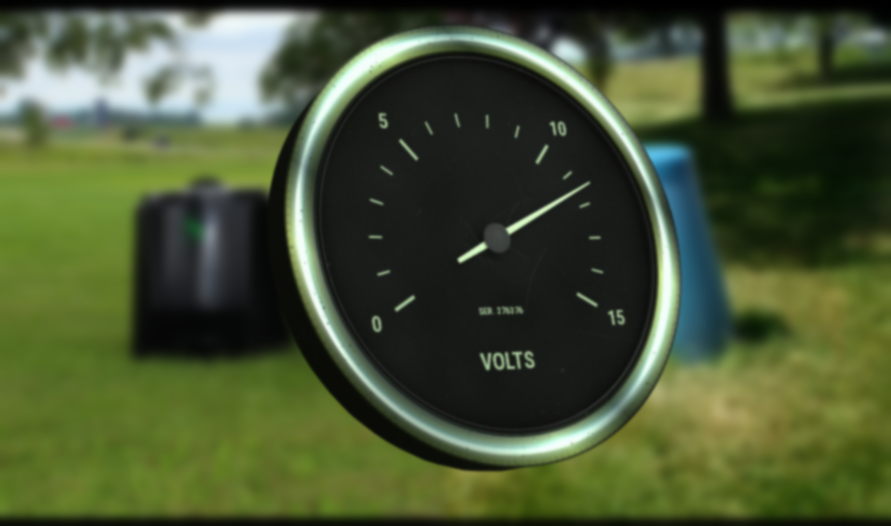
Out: {"value": 11.5, "unit": "V"}
